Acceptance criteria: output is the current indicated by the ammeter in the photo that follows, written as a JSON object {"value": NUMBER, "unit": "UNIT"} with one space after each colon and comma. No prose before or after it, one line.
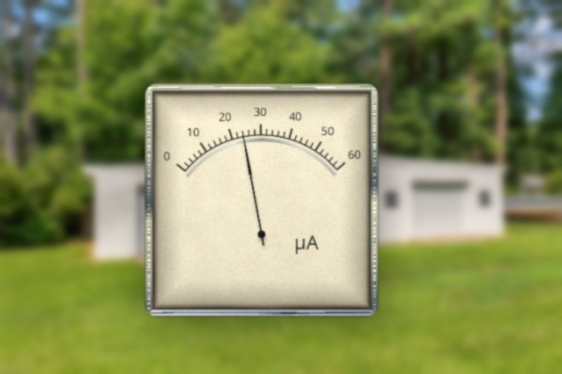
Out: {"value": 24, "unit": "µA"}
